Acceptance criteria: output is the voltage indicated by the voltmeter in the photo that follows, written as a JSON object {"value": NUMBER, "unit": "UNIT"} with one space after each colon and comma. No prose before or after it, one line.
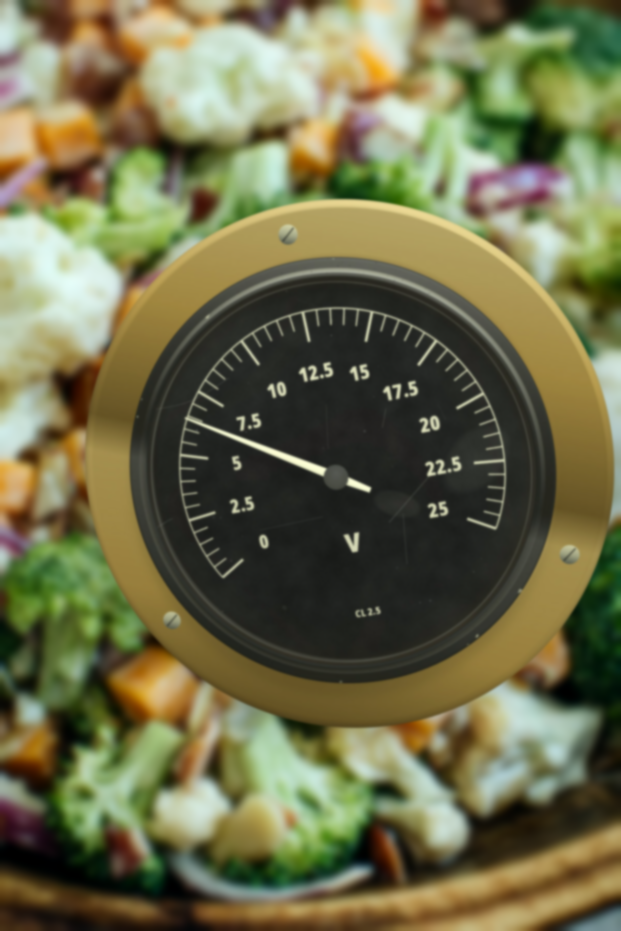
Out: {"value": 6.5, "unit": "V"}
